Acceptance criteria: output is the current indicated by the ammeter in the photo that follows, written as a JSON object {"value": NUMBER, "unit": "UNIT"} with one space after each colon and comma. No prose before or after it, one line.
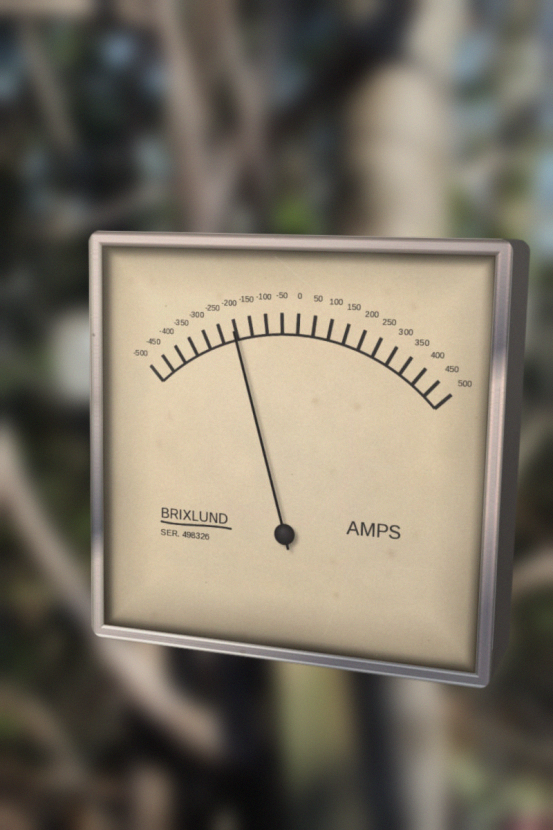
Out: {"value": -200, "unit": "A"}
